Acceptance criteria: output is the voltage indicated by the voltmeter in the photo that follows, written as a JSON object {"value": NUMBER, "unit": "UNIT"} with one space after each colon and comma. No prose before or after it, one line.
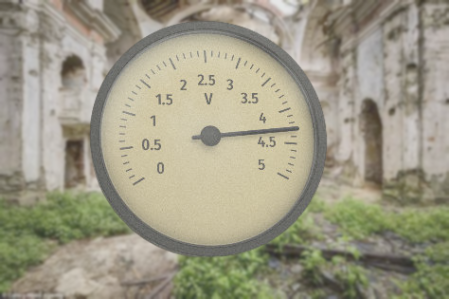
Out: {"value": 4.3, "unit": "V"}
